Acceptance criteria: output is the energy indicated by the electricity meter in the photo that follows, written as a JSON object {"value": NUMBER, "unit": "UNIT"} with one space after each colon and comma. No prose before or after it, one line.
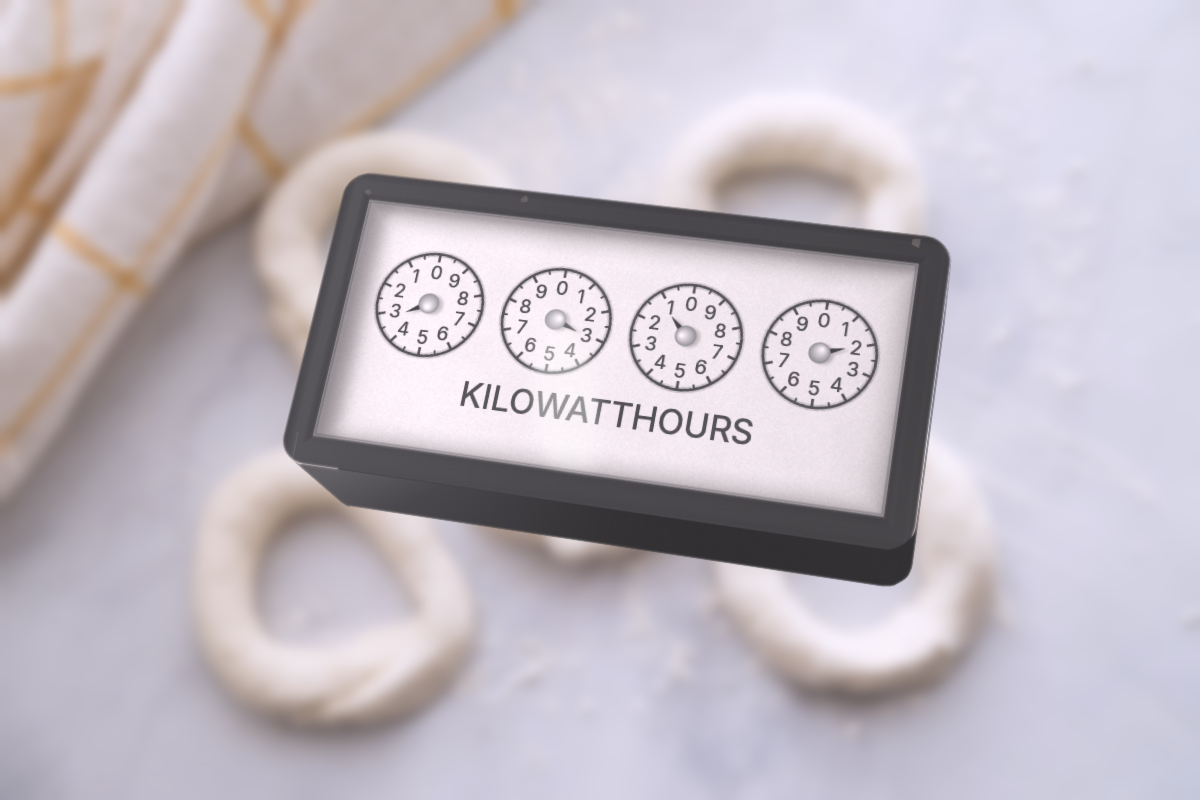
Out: {"value": 3312, "unit": "kWh"}
